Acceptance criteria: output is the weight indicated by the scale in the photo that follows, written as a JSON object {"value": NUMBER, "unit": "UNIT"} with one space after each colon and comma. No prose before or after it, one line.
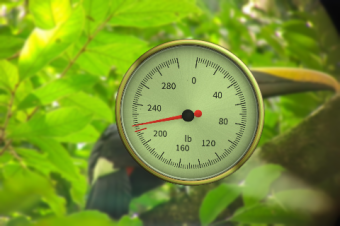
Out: {"value": 220, "unit": "lb"}
